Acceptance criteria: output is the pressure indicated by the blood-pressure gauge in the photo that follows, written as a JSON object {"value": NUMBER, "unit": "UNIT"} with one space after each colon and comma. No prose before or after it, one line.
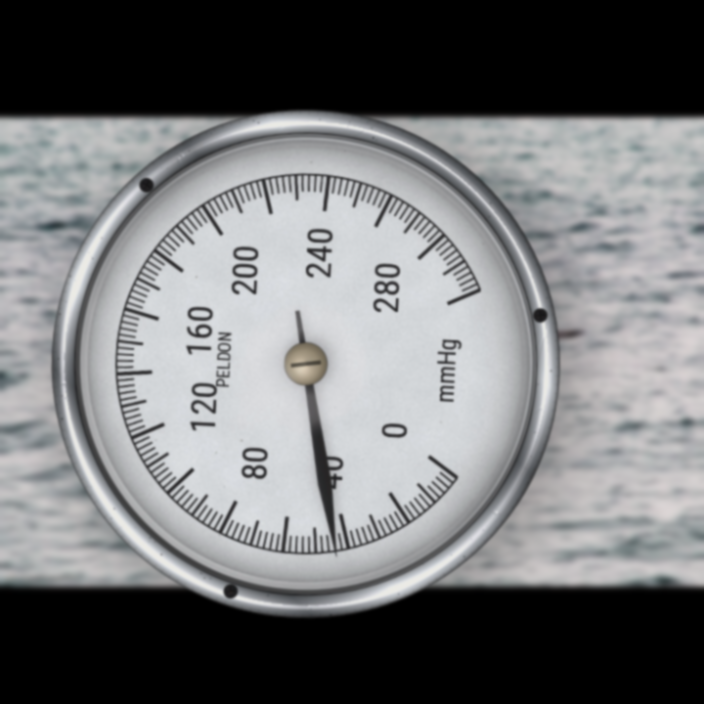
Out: {"value": 44, "unit": "mmHg"}
